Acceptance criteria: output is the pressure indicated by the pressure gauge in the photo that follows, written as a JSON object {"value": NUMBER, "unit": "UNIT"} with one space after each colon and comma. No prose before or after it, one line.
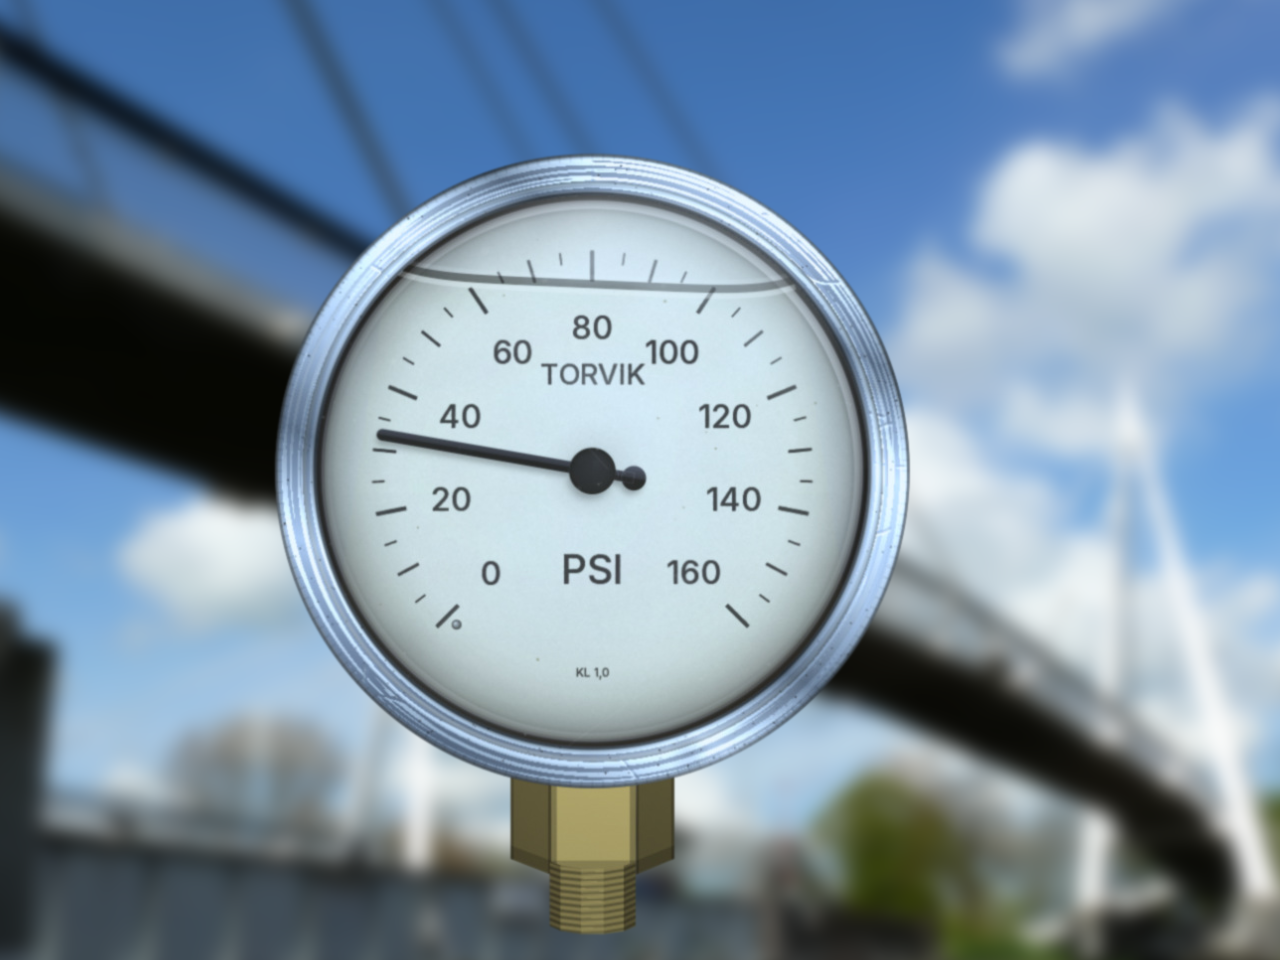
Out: {"value": 32.5, "unit": "psi"}
